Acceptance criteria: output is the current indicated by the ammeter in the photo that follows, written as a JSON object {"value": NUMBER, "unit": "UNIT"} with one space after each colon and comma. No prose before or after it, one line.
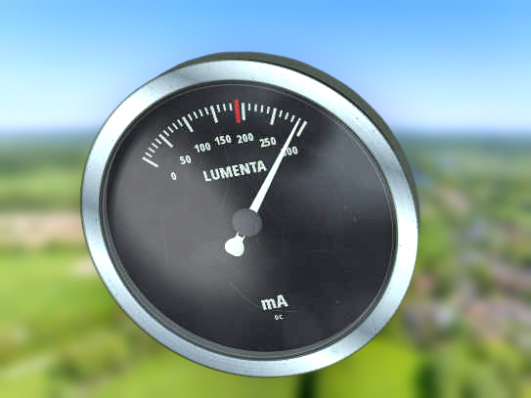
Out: {"value": 290, "unit": "mA"}
